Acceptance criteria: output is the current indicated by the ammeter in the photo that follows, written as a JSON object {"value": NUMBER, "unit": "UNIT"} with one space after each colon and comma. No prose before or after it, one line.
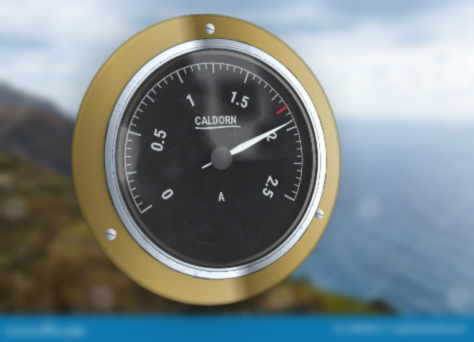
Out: {"value": 1.95, "unit": "A"}
